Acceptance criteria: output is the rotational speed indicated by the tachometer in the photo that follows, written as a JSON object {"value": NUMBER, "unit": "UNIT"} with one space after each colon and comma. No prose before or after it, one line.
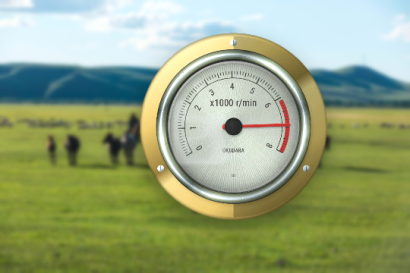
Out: {"value": 7000, "unit": "rpm"}
